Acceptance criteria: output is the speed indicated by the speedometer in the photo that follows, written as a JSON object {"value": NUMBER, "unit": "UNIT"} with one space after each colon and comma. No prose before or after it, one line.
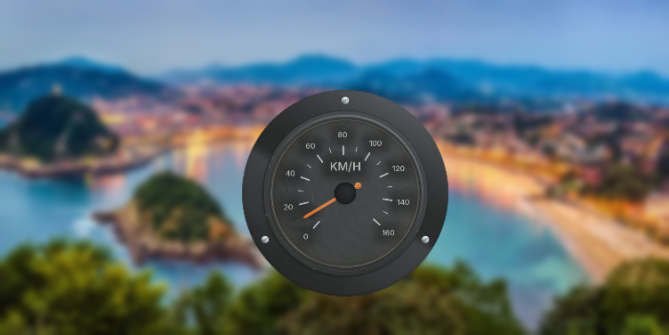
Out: {"value": 10, "unit": "km/h"}
